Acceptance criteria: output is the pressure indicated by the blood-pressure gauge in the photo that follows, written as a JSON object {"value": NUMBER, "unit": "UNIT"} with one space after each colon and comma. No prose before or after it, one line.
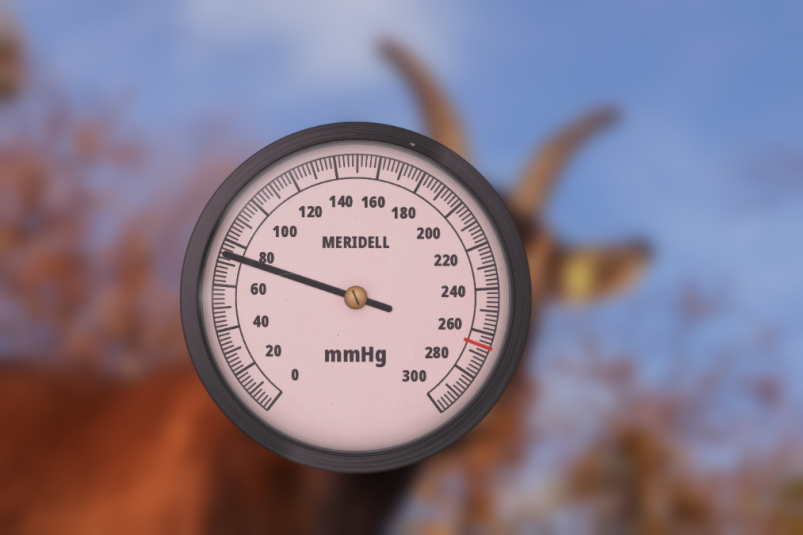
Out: {"value": 74, "unit": "mmHg"}
